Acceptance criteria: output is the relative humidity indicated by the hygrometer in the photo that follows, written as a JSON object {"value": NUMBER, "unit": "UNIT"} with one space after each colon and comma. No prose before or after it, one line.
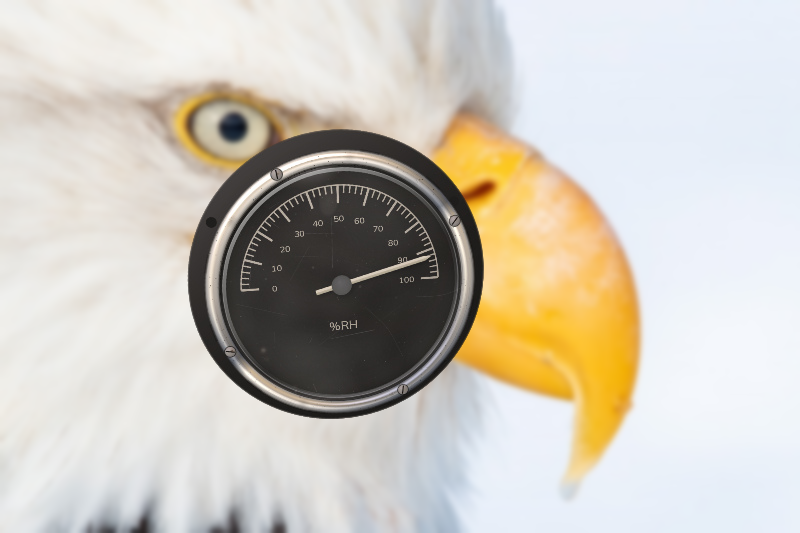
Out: {"value": 92, "unit": "%"}
